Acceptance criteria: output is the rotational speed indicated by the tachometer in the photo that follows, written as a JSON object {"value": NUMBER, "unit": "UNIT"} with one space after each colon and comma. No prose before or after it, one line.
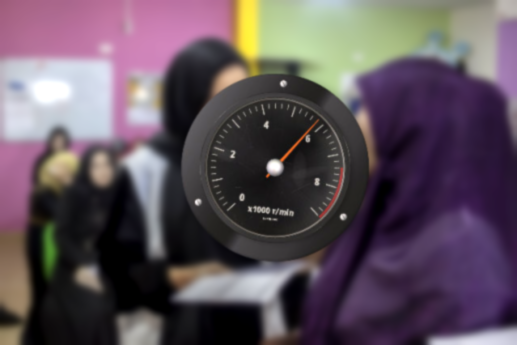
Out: {"value": 5800, "unit": "rpm"}
